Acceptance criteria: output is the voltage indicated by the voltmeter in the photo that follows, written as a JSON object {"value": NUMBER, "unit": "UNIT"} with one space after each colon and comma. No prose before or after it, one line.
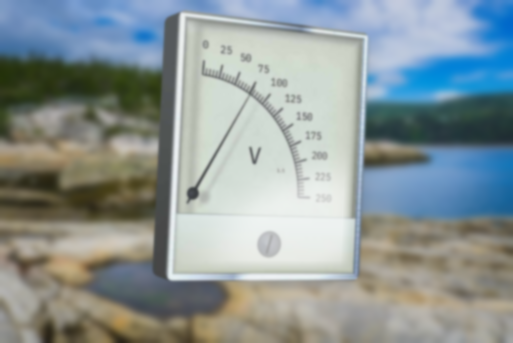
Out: {"value": 75, "unit": "V"}
